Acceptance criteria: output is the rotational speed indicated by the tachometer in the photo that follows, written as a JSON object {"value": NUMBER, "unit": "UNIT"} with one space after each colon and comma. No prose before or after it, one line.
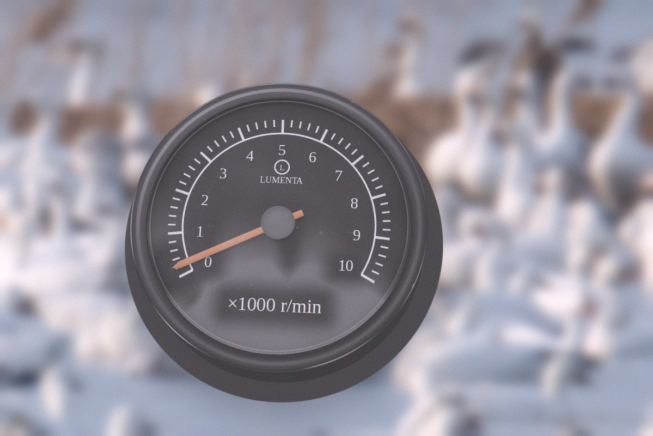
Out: {"value": 200, "unit": "rpm"}
